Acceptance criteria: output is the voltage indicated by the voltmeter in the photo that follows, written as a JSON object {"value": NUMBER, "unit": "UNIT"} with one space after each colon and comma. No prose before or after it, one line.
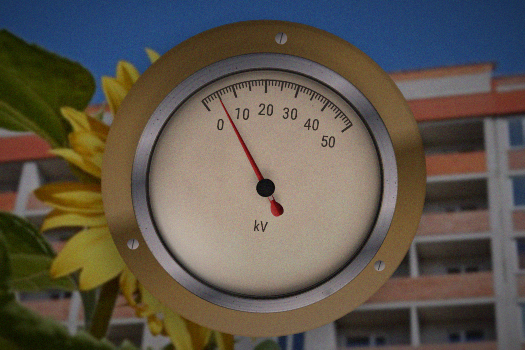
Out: {"value": 5, "unit": "kV"}
